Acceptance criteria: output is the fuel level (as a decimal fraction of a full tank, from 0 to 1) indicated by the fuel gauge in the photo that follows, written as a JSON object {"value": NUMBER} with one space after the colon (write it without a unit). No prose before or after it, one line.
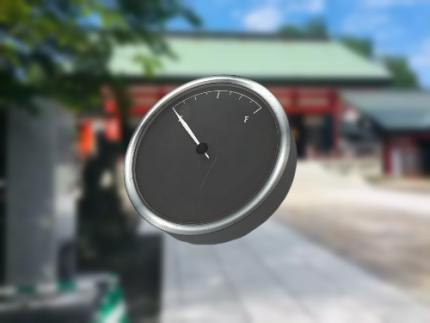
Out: {"value": 0}
